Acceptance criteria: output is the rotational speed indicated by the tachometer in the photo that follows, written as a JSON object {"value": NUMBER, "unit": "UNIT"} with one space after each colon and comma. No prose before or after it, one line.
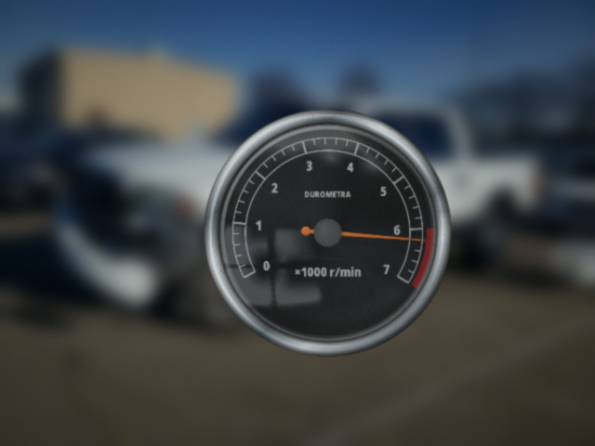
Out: {"value": 6200, "unit": "rpm"}
